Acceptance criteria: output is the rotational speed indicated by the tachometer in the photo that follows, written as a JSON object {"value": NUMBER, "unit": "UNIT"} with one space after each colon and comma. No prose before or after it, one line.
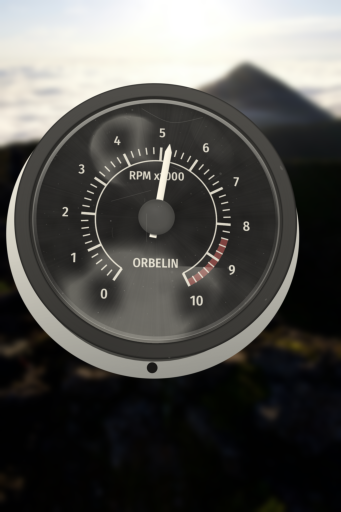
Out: {"value": 5200, "unit": "rpm"}
